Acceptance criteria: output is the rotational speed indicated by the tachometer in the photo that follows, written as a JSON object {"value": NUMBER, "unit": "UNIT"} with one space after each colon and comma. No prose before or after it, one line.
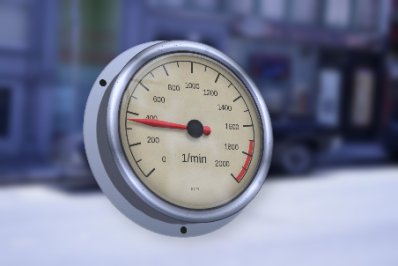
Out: {"value": 350, "unit": "rpm"}
